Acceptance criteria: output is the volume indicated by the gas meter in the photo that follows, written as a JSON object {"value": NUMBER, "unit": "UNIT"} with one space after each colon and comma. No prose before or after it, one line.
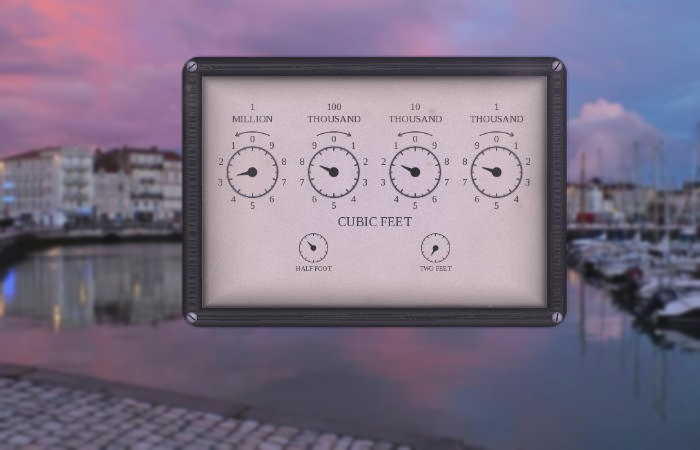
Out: {"value": 281800, "unit": "ft³"}
